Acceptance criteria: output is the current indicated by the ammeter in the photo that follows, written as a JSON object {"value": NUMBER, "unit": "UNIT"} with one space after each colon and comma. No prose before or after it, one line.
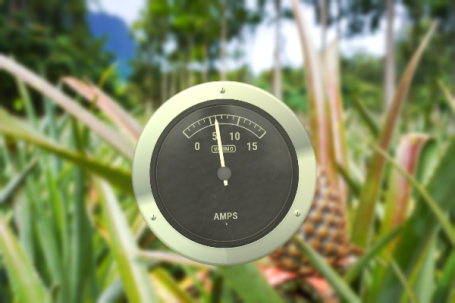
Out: {"value": 6, "unit": "A"}
